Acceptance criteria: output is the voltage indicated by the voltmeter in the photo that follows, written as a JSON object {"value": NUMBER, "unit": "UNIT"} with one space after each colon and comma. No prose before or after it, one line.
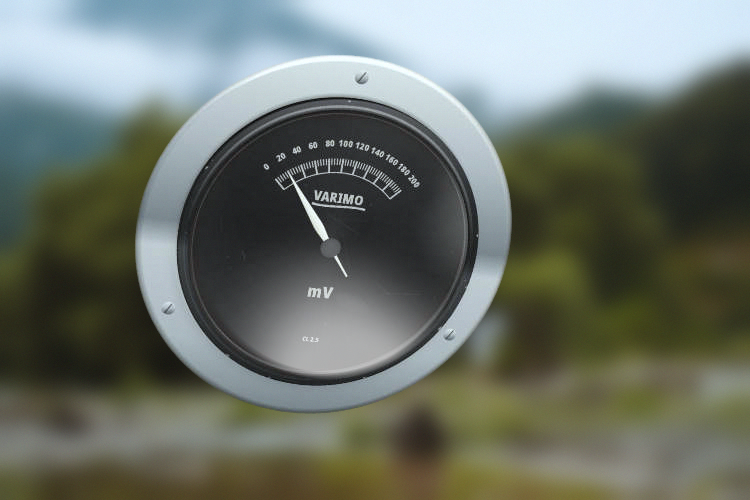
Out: {"value": 20, "unit": "mV"}
